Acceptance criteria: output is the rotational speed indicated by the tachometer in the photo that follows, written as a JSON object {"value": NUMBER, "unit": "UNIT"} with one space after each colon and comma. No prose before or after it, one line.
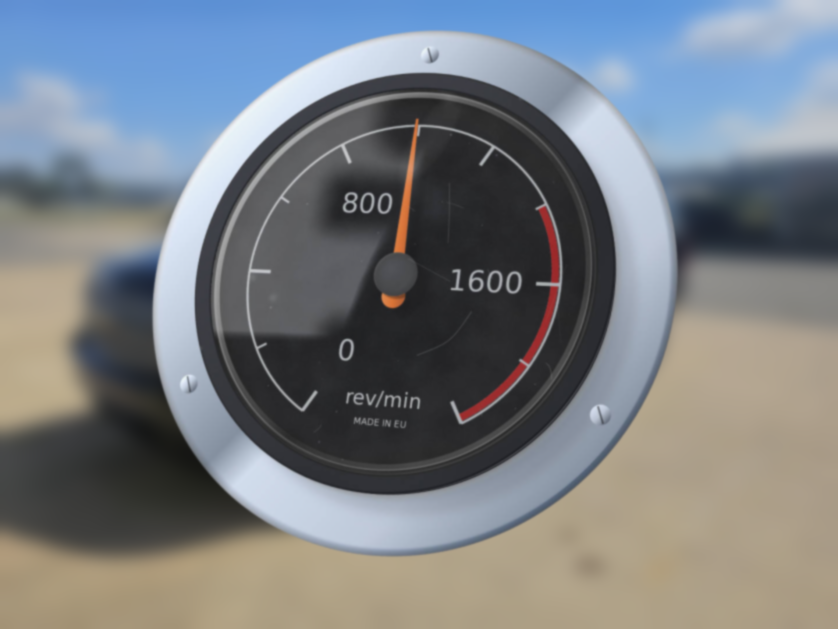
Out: {"value": 1000, "unit": "rpm"}
